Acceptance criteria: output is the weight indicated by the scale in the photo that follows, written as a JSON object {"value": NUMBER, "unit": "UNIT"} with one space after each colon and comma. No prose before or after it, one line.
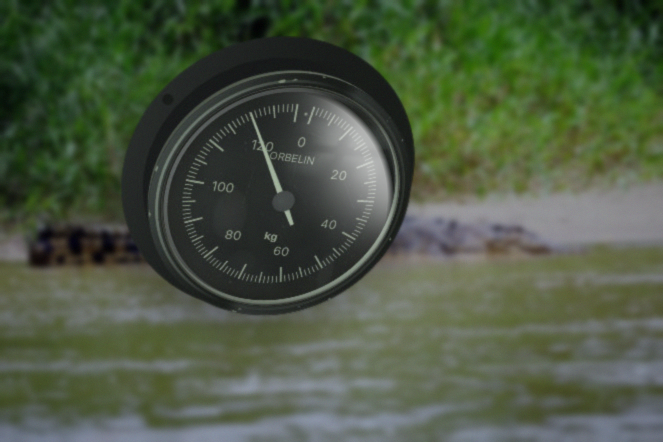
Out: {"value": 120, "unit": "kg"}
